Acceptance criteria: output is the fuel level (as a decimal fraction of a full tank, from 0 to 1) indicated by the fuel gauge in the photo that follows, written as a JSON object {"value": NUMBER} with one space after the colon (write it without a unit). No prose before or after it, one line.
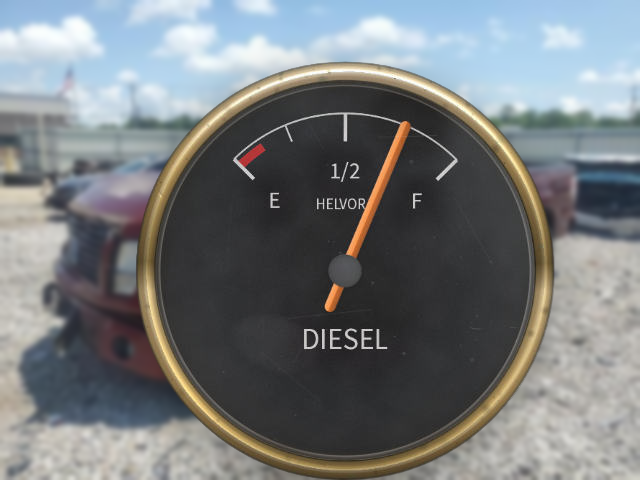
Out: {"value": 0.75}
